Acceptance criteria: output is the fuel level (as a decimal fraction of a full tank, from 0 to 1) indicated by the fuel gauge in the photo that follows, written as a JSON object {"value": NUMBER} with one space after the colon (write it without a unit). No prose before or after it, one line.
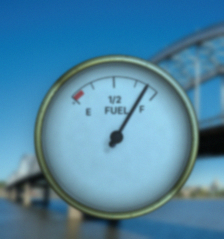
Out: {"value": 0.875}
